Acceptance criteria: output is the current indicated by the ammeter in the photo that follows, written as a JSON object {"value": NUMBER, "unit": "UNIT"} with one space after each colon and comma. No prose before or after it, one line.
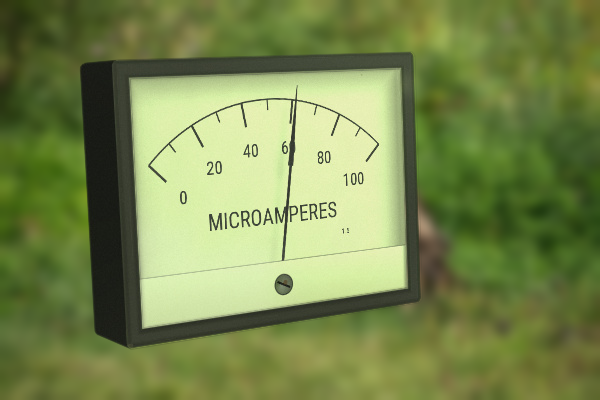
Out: {"value": 60, "unit": "µA"}
